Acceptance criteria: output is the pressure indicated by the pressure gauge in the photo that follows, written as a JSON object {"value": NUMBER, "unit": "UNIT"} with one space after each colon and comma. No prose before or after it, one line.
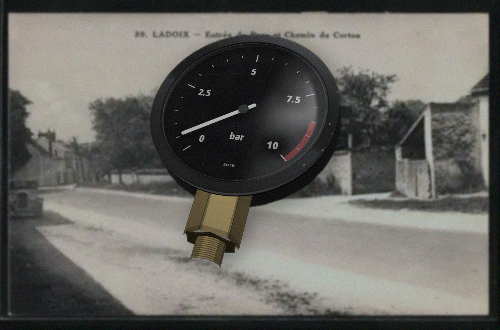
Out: {"value": 0.5, "unit": "bar"}
